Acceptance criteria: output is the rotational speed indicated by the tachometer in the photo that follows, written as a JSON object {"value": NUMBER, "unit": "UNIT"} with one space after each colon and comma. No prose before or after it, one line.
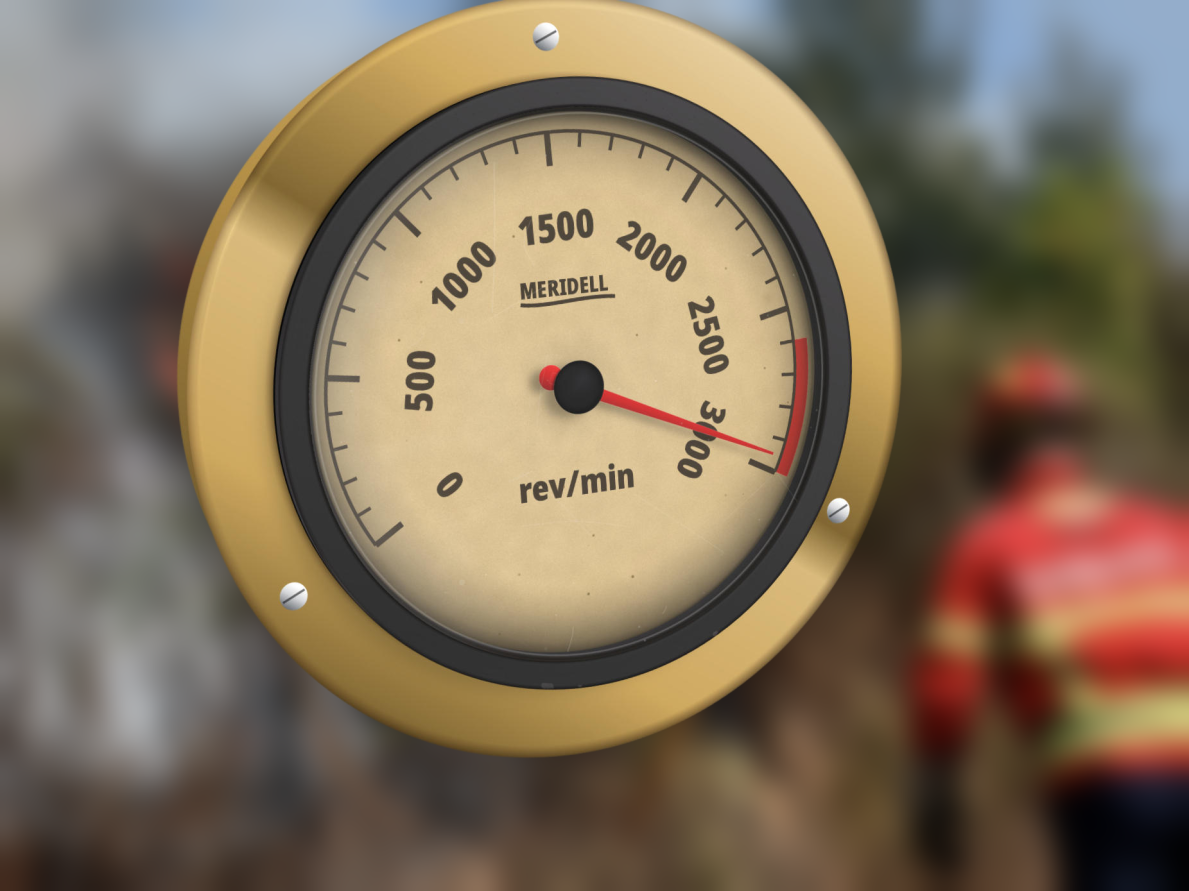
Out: {"value": 2950, "unit": "rpm"}
